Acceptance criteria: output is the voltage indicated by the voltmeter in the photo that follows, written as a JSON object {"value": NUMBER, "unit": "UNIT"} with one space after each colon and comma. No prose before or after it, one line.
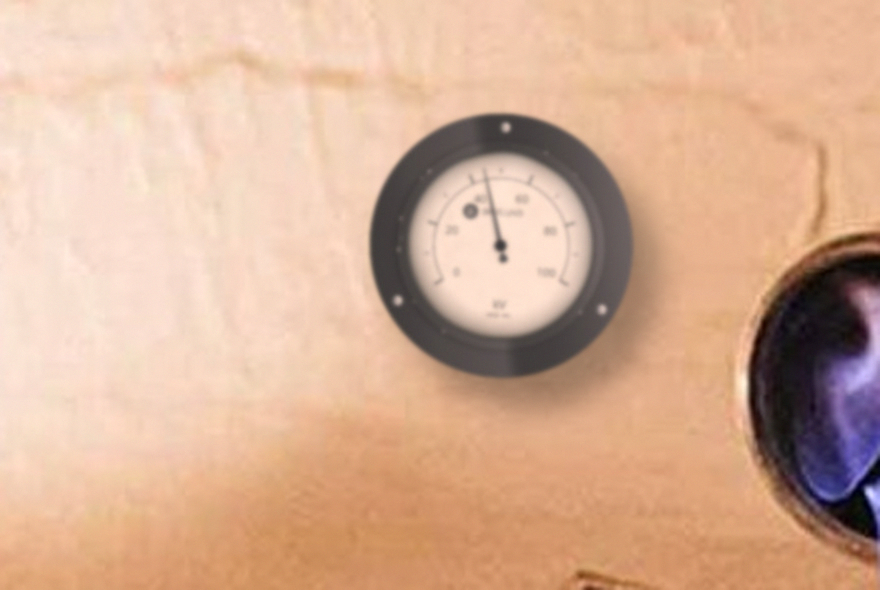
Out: {"value": 45, "unit": "kV"}
